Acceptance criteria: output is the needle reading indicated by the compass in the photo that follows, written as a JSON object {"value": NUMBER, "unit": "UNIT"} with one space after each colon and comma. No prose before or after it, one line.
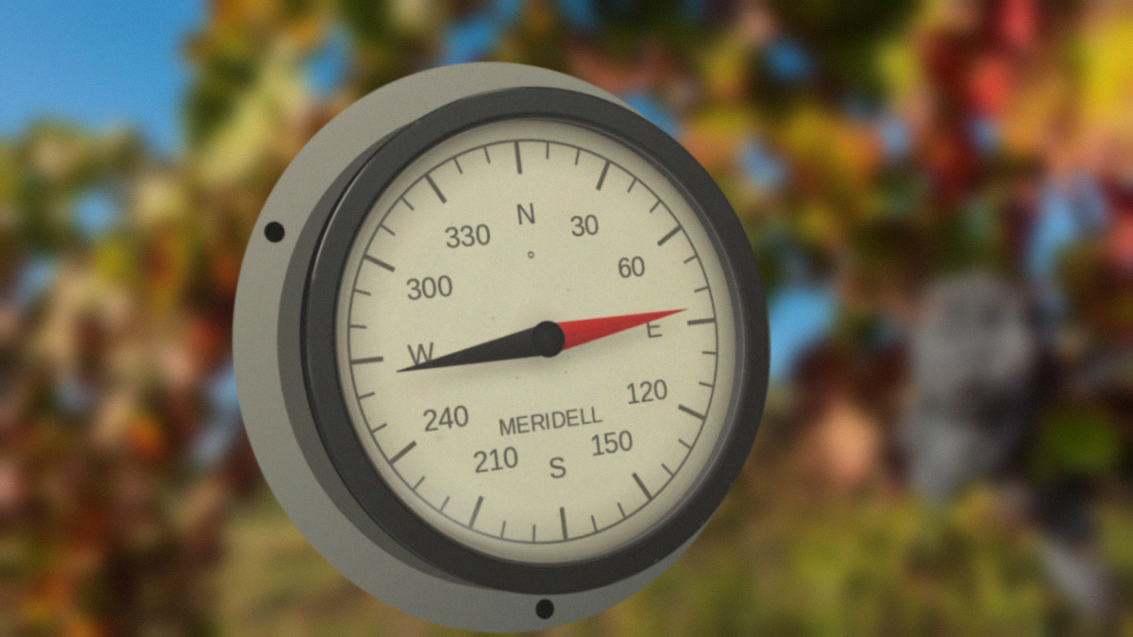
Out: {"value": 85, "unit": "°"}
